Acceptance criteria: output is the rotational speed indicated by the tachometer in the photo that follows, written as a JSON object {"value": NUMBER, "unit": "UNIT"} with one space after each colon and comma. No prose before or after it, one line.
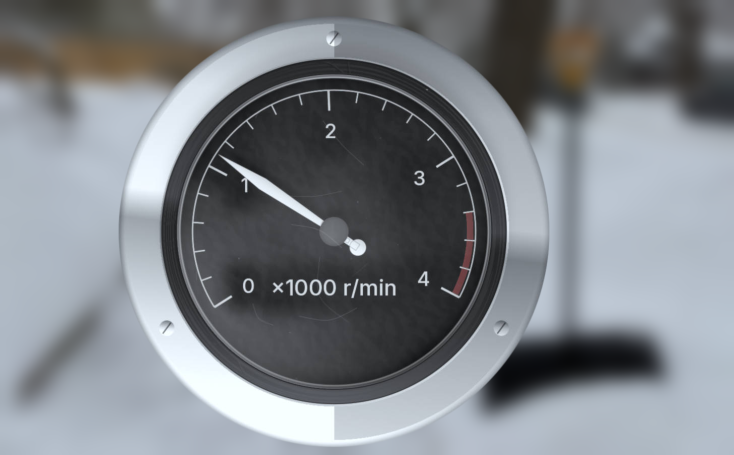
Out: {"value": 1100, "unit": "rpm"}
